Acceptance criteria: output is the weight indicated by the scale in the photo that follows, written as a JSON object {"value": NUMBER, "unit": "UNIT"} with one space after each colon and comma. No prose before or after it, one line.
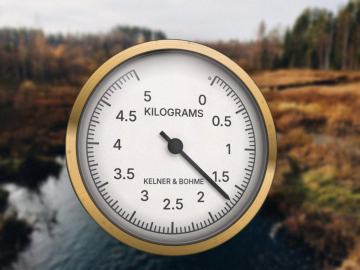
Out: {"value": 1.7, "unit": "kg"}
